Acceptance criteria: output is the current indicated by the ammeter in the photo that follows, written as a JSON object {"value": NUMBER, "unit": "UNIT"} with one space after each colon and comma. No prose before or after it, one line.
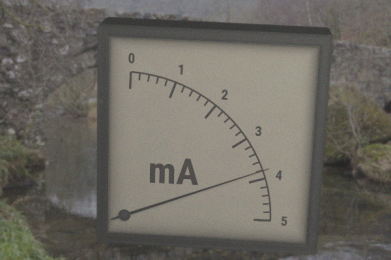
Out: {"value": 3.8, "unit": "mA"}
